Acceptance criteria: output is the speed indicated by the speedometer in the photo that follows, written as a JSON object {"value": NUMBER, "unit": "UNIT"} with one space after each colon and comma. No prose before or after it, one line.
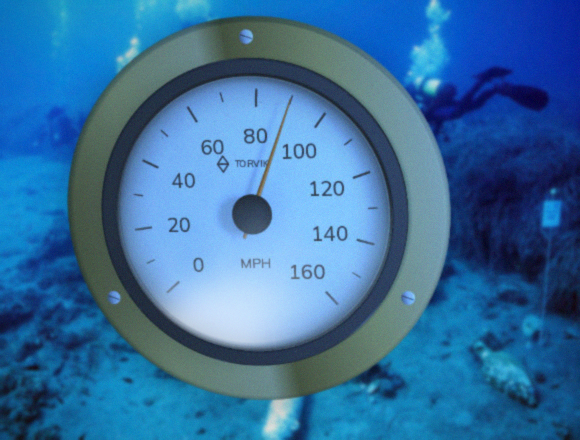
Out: {"value": 90, "unit": "mph"}
